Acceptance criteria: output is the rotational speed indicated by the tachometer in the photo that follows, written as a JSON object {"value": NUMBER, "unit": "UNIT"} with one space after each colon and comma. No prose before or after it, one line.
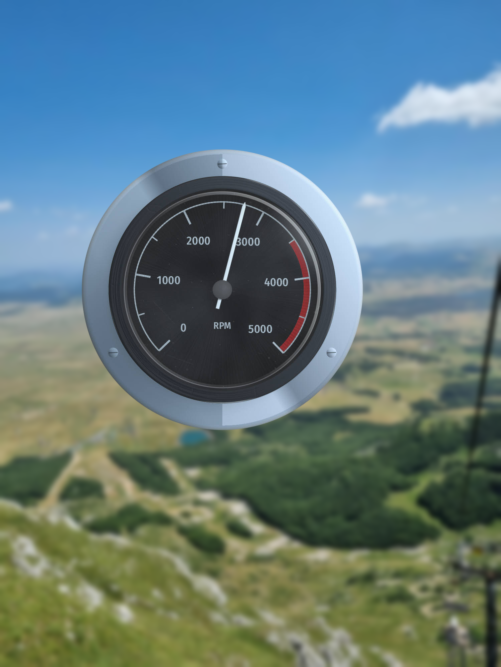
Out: {"value": 2750, "unit": "rpm"}
